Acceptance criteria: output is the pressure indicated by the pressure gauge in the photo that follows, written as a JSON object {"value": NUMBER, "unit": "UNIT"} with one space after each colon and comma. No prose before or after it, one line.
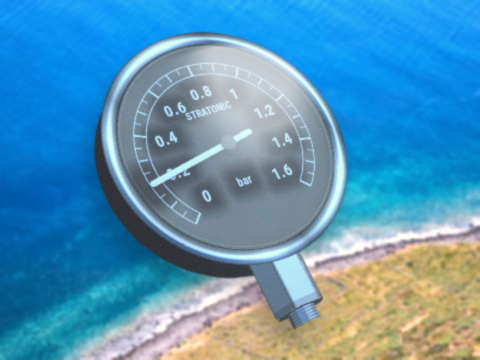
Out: {"value": 0.2, "unit": "bar"}
